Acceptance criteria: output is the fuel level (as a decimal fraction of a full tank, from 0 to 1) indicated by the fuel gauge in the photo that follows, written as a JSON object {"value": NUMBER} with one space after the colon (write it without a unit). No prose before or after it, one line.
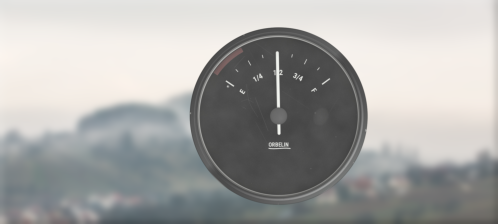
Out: {"value": 0.5}
